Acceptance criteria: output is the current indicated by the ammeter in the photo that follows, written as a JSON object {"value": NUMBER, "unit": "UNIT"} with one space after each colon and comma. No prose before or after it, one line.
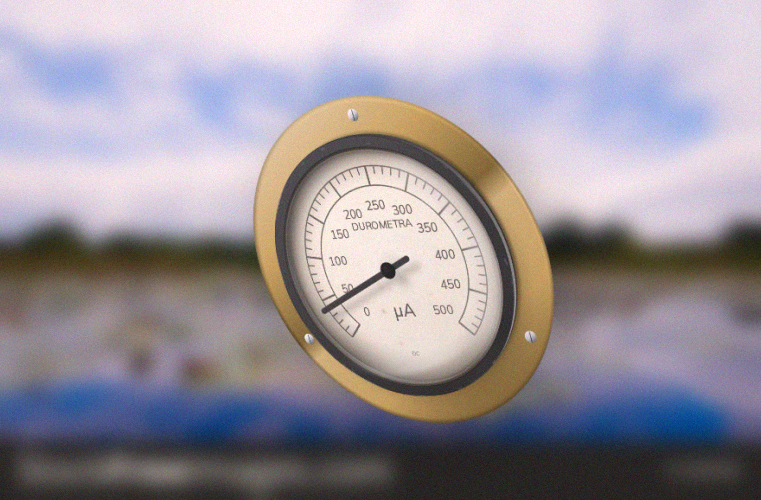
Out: {"value": 40, "unit": "µA"}
